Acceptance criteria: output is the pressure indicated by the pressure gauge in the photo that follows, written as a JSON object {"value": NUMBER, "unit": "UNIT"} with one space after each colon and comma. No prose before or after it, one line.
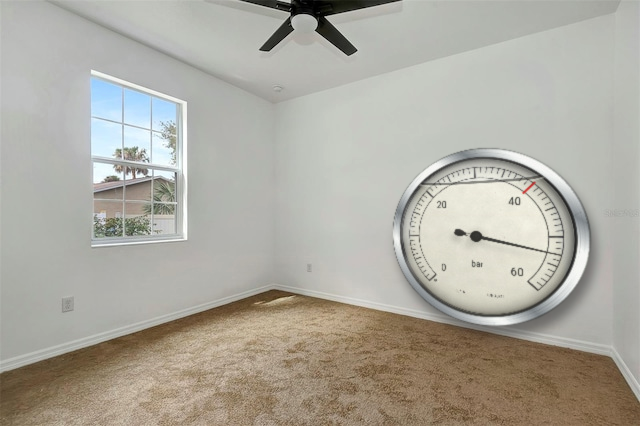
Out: {"value": 53, "unit": "bar"}
